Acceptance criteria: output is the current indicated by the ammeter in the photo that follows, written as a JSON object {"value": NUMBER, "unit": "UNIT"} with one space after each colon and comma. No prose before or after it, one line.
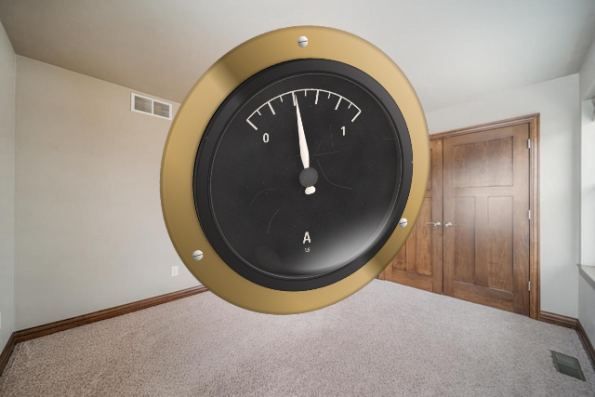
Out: {"value": 0.4, "unit": "A"}
